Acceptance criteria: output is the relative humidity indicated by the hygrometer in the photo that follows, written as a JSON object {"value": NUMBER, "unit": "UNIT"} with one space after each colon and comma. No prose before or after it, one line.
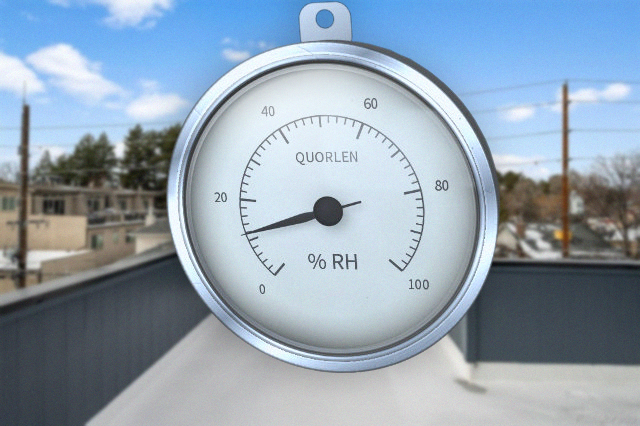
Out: {"value": 12, "unit": "%"}
